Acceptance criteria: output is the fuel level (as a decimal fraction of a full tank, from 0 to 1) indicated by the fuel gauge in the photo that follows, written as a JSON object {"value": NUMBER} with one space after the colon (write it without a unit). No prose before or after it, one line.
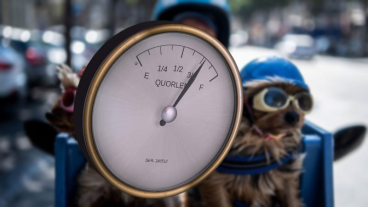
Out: {"value": 0.75}
